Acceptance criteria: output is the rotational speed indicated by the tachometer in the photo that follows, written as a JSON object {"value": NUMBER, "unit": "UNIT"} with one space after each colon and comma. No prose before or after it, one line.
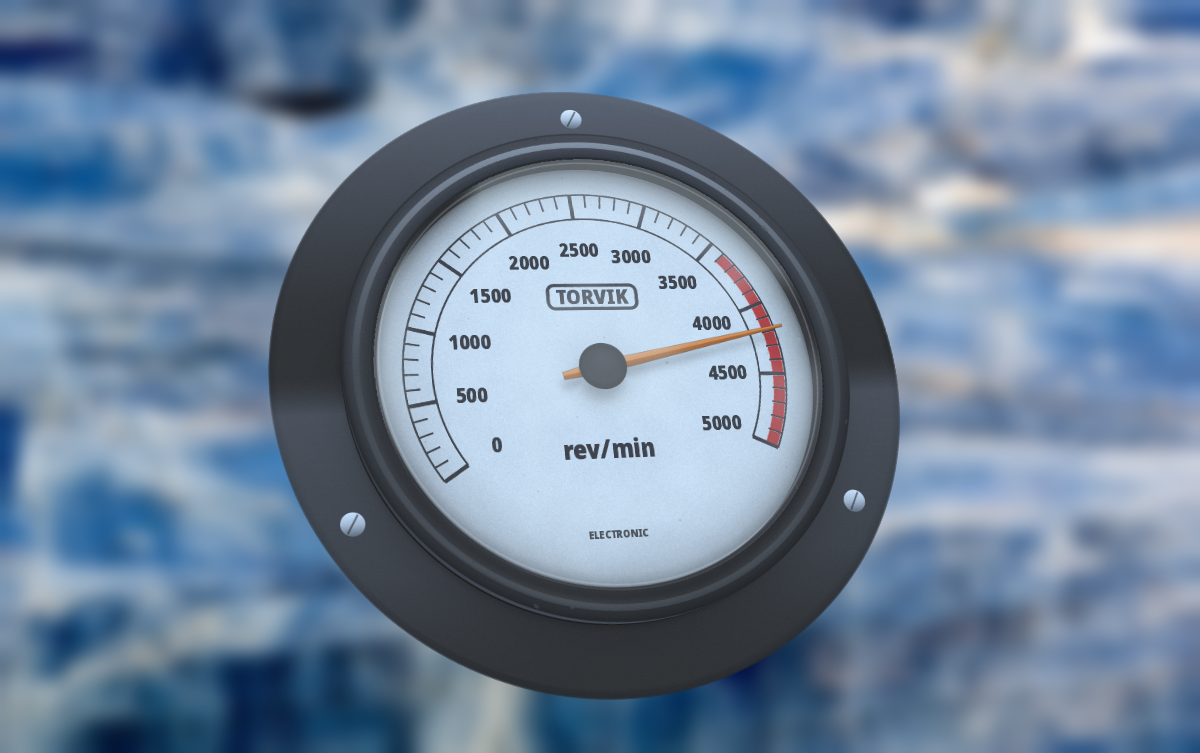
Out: {"value": 4200, "unit": "rpm"}
